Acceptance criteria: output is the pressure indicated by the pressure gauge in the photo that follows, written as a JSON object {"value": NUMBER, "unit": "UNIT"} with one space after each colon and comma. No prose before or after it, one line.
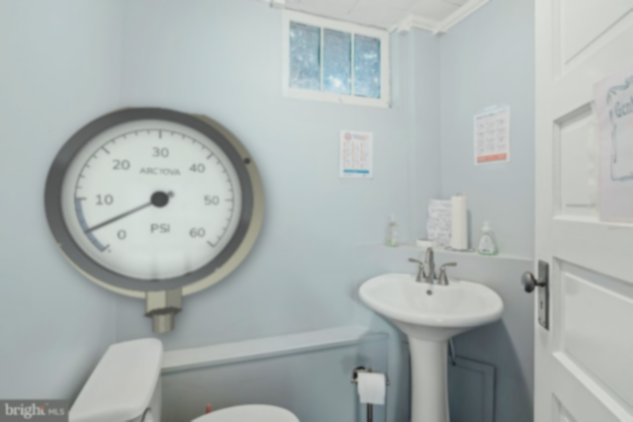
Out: {"value": 4, "unit": "psi"}
